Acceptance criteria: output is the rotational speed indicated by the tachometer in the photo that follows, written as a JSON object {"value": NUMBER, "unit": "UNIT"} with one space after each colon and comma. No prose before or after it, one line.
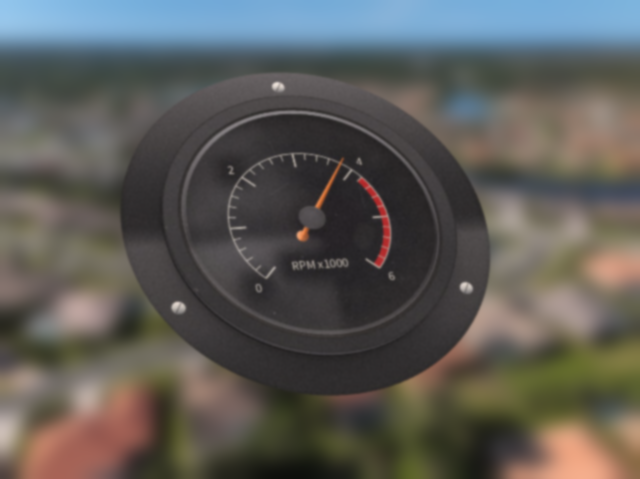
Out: {"value": 3800, "unit": "rpm"}
